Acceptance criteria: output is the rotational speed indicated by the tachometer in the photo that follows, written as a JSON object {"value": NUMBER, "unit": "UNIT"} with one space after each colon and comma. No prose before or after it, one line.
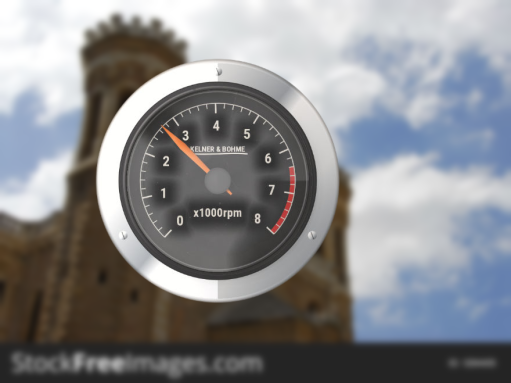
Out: {"value": 2700, "unit": "rpm"}
